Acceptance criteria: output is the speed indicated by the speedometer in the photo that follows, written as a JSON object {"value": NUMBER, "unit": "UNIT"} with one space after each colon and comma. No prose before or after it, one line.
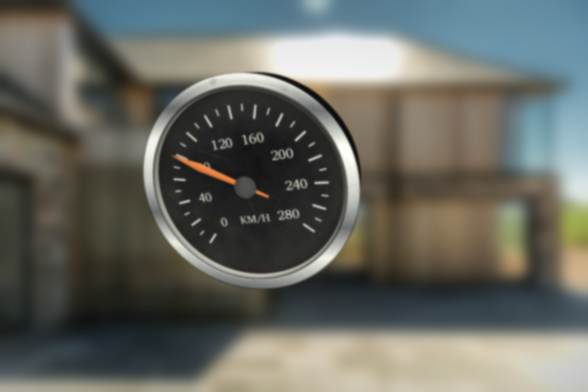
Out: {"value": 80, "unit": "km/h"}
